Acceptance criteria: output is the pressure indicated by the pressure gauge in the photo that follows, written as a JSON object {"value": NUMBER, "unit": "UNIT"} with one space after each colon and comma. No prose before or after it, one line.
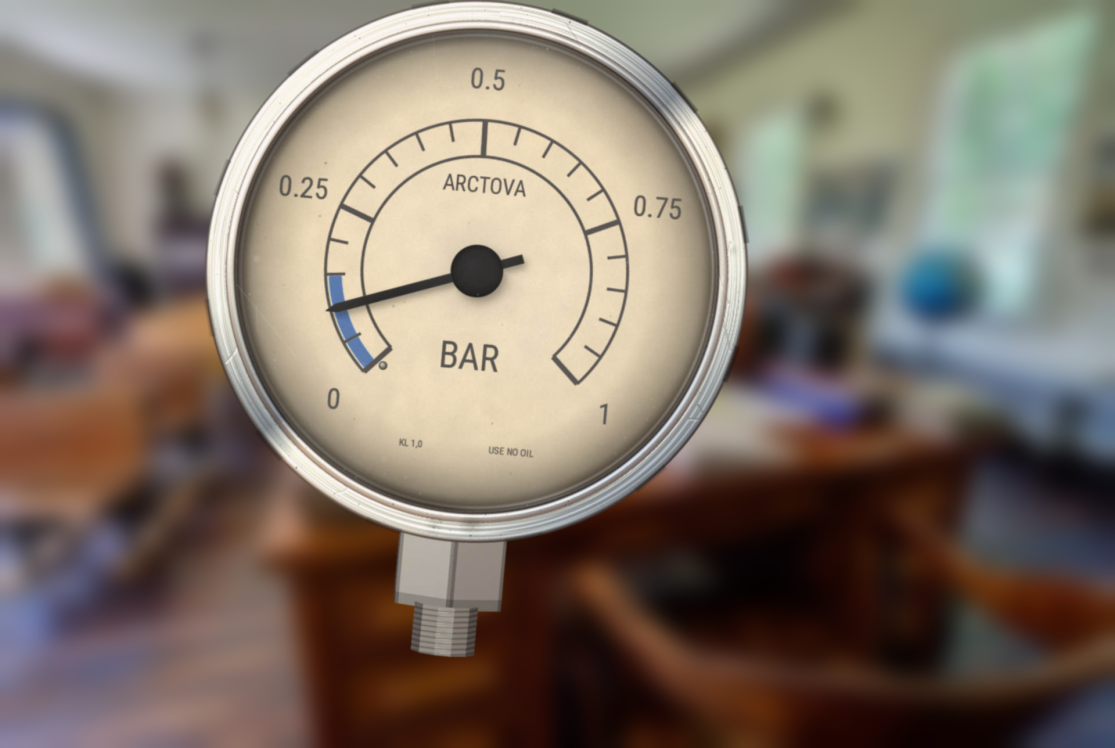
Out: {"value": 0.1, "unit": "bar"}
